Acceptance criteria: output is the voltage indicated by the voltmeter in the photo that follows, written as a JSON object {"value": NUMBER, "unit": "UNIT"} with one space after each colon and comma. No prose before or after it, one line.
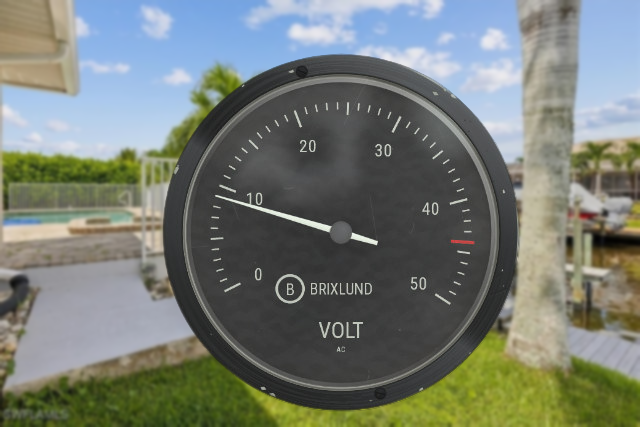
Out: {"value": 9, "unit": "V"}
